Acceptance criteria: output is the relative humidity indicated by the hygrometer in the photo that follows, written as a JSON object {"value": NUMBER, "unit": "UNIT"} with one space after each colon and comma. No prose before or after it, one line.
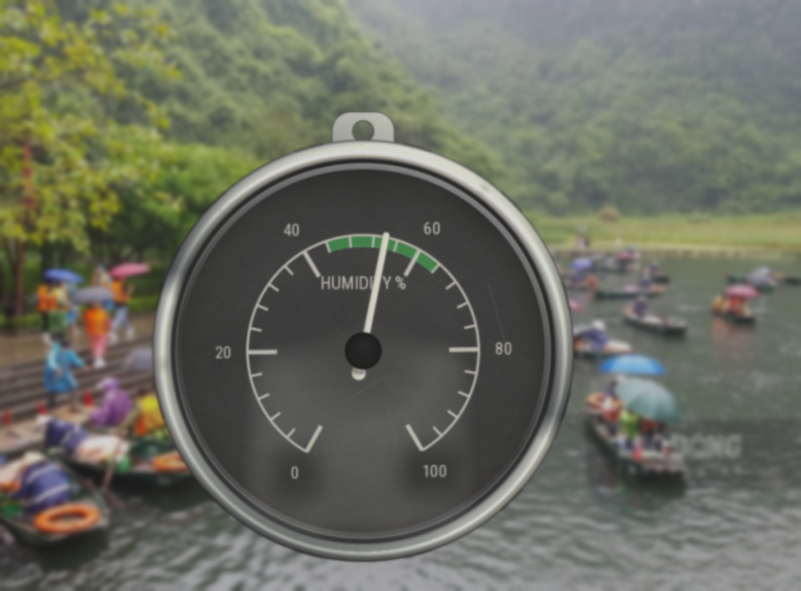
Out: {"value": 54, "unit": "%"}
